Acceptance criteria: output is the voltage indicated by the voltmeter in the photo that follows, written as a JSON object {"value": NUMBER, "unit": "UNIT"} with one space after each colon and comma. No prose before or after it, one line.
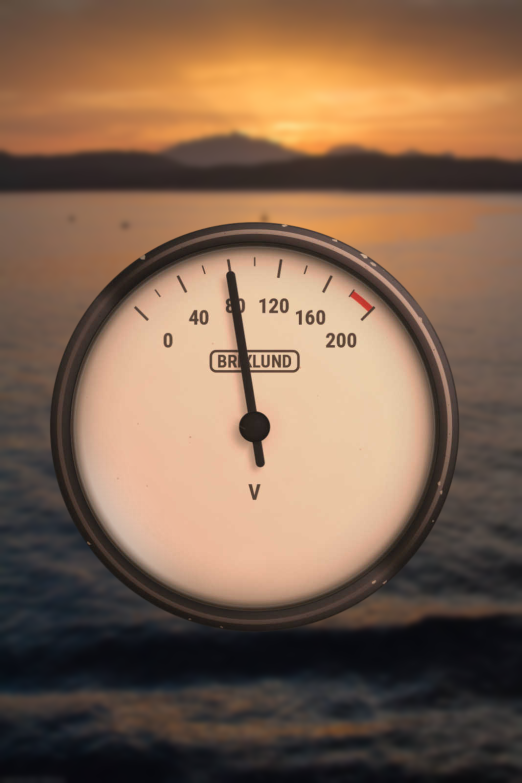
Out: {"value": 80, "unit": "V"}
